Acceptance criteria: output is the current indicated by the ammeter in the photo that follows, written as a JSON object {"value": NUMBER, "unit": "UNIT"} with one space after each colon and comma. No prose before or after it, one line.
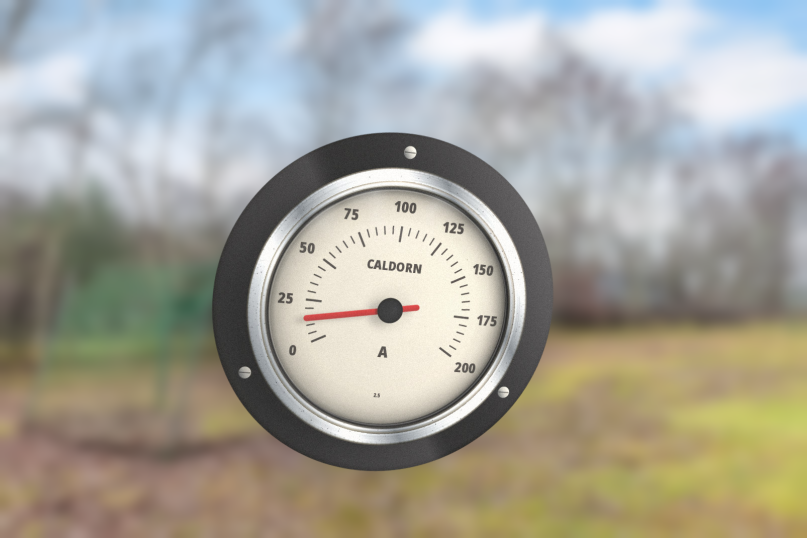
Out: {"value": 15, "unit": "A"}
